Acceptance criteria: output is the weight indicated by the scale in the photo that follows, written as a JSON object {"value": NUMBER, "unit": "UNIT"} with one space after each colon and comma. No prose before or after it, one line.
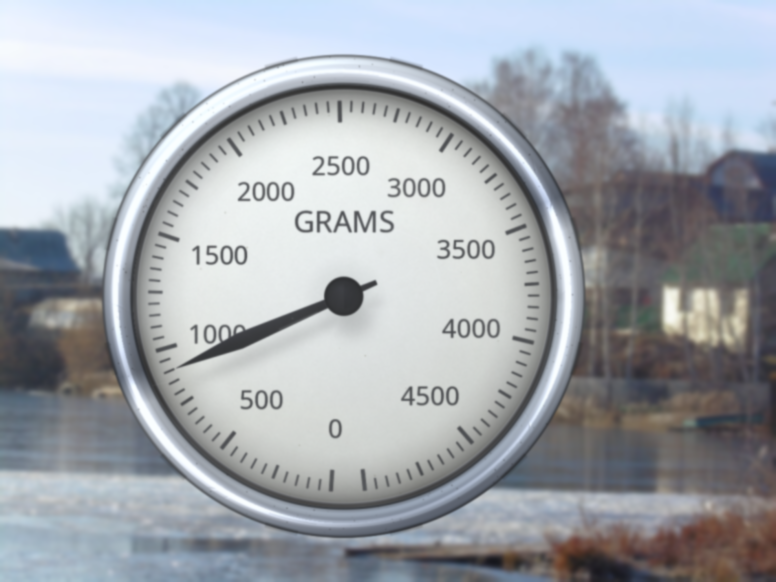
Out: {"value": 900, "unit": "g"}
